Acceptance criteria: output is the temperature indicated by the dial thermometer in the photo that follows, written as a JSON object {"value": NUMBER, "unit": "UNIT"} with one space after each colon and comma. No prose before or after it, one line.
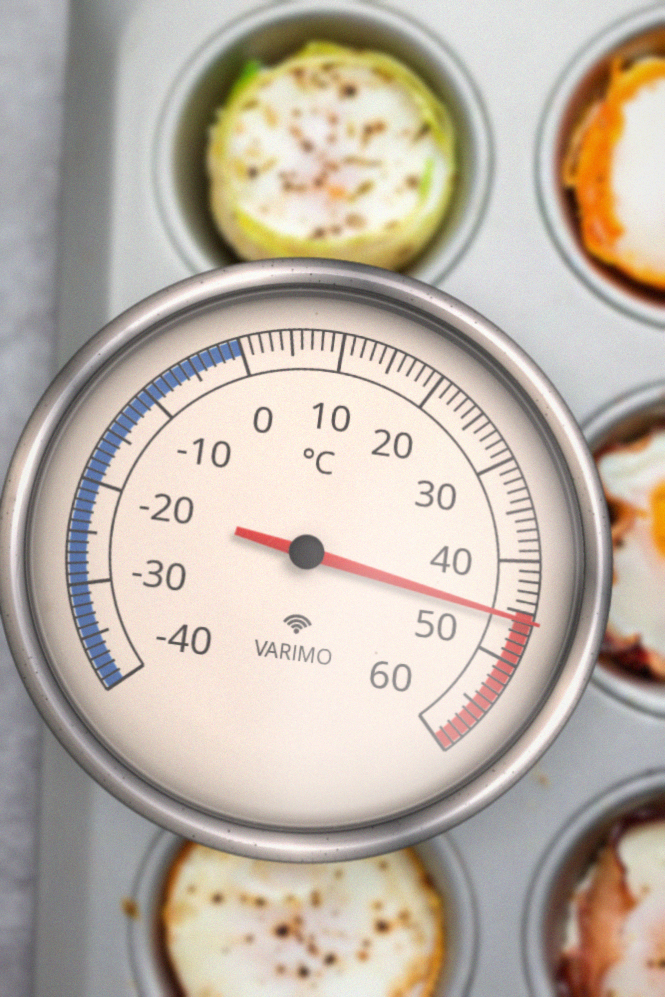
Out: {"value": 46, "unit": "°C"}
